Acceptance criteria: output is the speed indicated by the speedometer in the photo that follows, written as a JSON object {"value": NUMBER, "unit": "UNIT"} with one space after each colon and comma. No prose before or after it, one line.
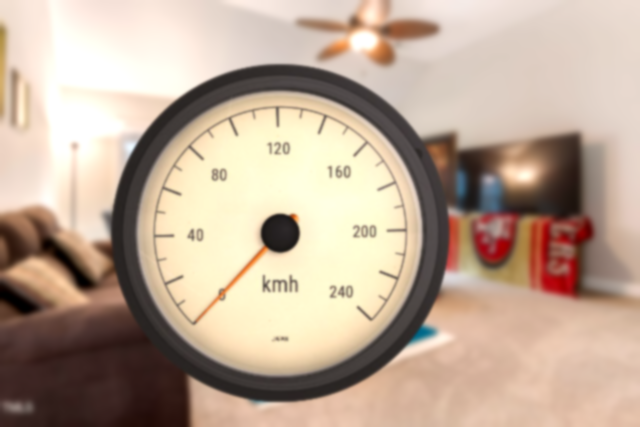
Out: {"value": 0, "unit": "km/h"}
